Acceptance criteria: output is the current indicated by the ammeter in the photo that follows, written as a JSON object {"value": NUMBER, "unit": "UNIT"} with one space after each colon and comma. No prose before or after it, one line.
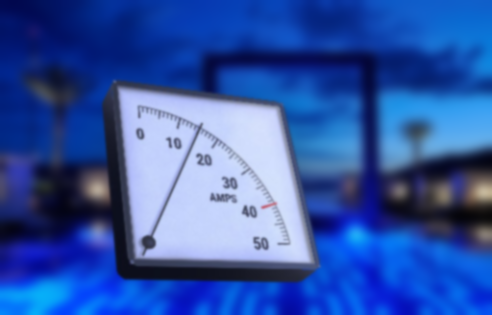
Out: {"value": 15, "unit": "A"}
